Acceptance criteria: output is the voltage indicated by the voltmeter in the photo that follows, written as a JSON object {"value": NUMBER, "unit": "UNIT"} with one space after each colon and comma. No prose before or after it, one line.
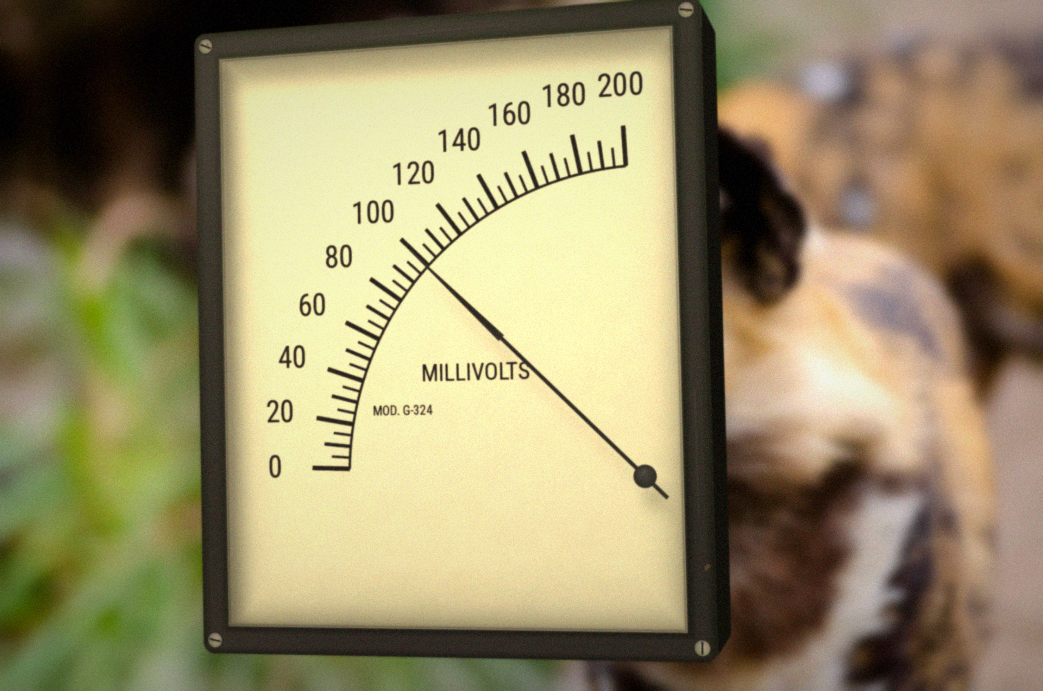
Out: {"value": 100, "unit": "mV"}
